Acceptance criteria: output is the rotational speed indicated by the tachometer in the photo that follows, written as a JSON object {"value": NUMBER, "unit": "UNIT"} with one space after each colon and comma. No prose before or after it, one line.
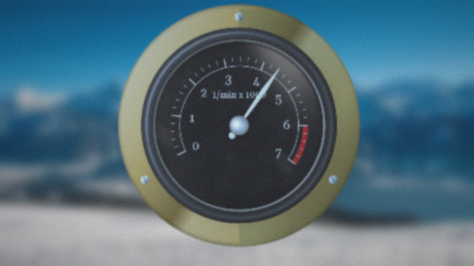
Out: {"value": 4400, "unit": "rpm"}
